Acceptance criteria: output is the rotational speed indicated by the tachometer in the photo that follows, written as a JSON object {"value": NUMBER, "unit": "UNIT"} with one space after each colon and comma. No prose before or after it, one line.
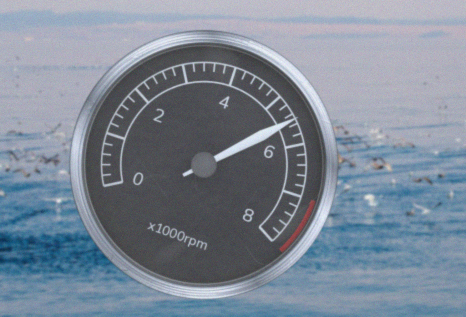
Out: {"value": 5500, "unit": "rpm"}
